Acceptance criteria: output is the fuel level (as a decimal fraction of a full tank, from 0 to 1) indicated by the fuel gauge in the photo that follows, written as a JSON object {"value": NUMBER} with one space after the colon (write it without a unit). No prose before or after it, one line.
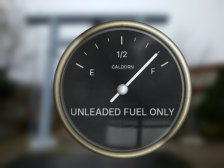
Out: {"value": 0.875}
